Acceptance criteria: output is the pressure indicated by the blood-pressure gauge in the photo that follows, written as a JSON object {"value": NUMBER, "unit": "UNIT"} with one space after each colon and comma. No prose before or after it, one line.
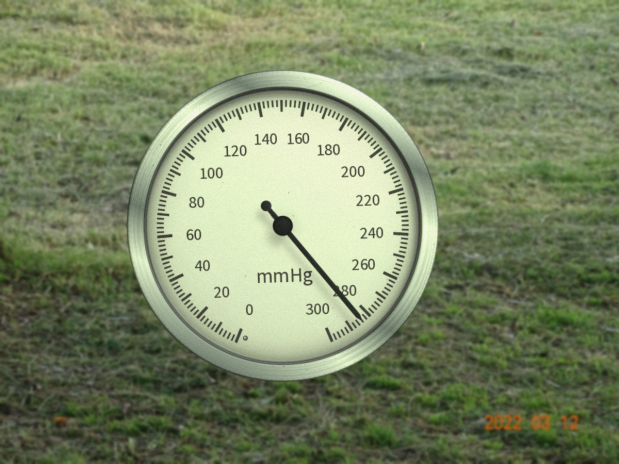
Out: {"value": 284, "unit": "mmHg"}
